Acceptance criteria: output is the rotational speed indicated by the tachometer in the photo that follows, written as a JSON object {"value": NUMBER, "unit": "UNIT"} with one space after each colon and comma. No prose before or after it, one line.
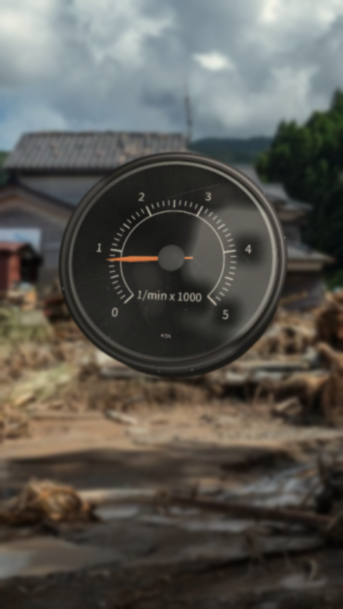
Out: {"value": 800, "unit": "rpm"}
